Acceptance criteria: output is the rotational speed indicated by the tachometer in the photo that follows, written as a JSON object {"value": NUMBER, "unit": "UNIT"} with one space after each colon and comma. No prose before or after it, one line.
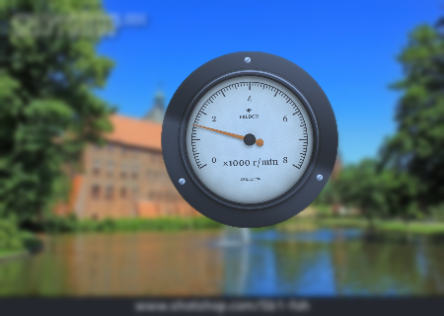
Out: {"value": 1500, "unit": "rpm"}
